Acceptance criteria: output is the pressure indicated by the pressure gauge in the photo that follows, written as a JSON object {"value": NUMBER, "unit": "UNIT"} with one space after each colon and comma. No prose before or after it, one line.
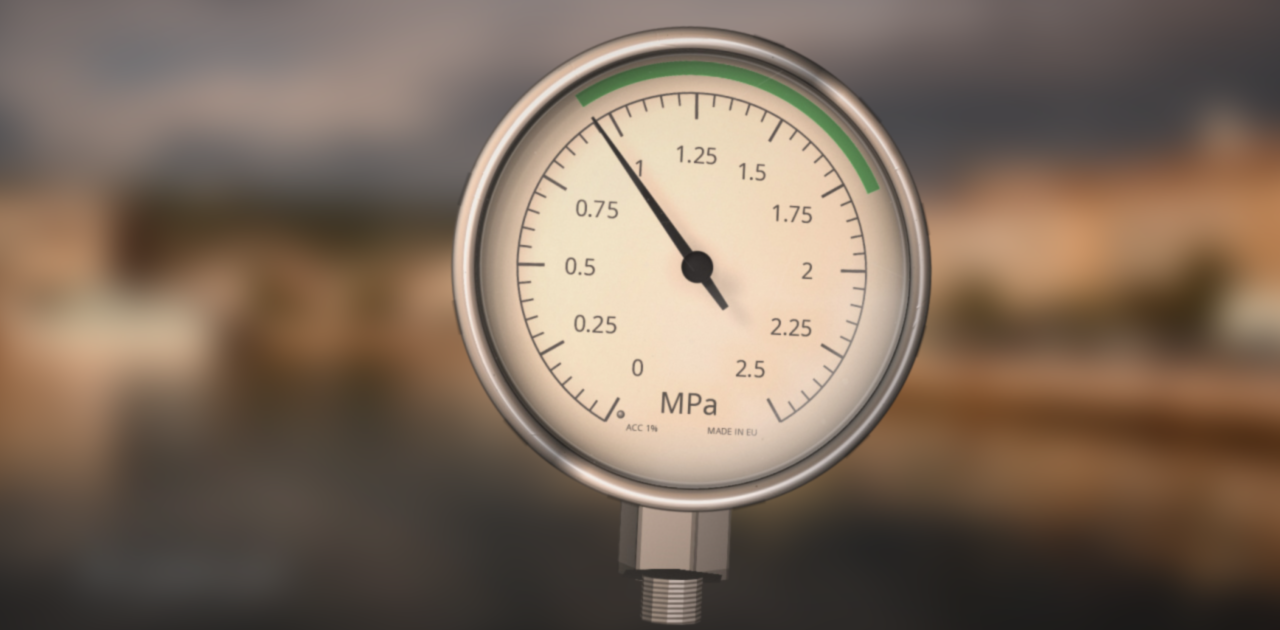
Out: {"value": 0.95, "unit": "MPa"}
